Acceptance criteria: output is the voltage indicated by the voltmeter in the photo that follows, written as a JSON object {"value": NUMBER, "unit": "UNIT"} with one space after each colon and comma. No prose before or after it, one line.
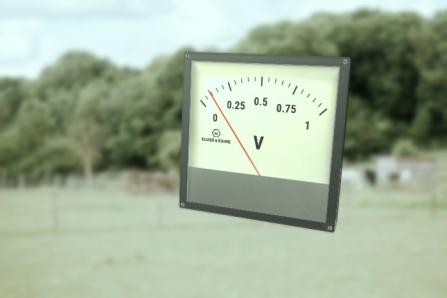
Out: {"value": 0.1, "unit": "V"}
